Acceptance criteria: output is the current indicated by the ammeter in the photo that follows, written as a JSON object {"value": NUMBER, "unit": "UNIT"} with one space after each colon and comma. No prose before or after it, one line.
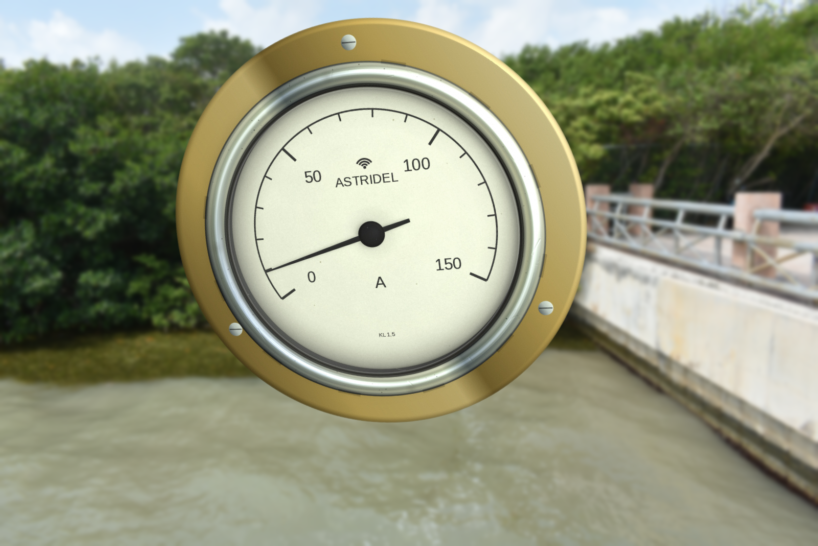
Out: {"value": 10, "unit": "A"}
